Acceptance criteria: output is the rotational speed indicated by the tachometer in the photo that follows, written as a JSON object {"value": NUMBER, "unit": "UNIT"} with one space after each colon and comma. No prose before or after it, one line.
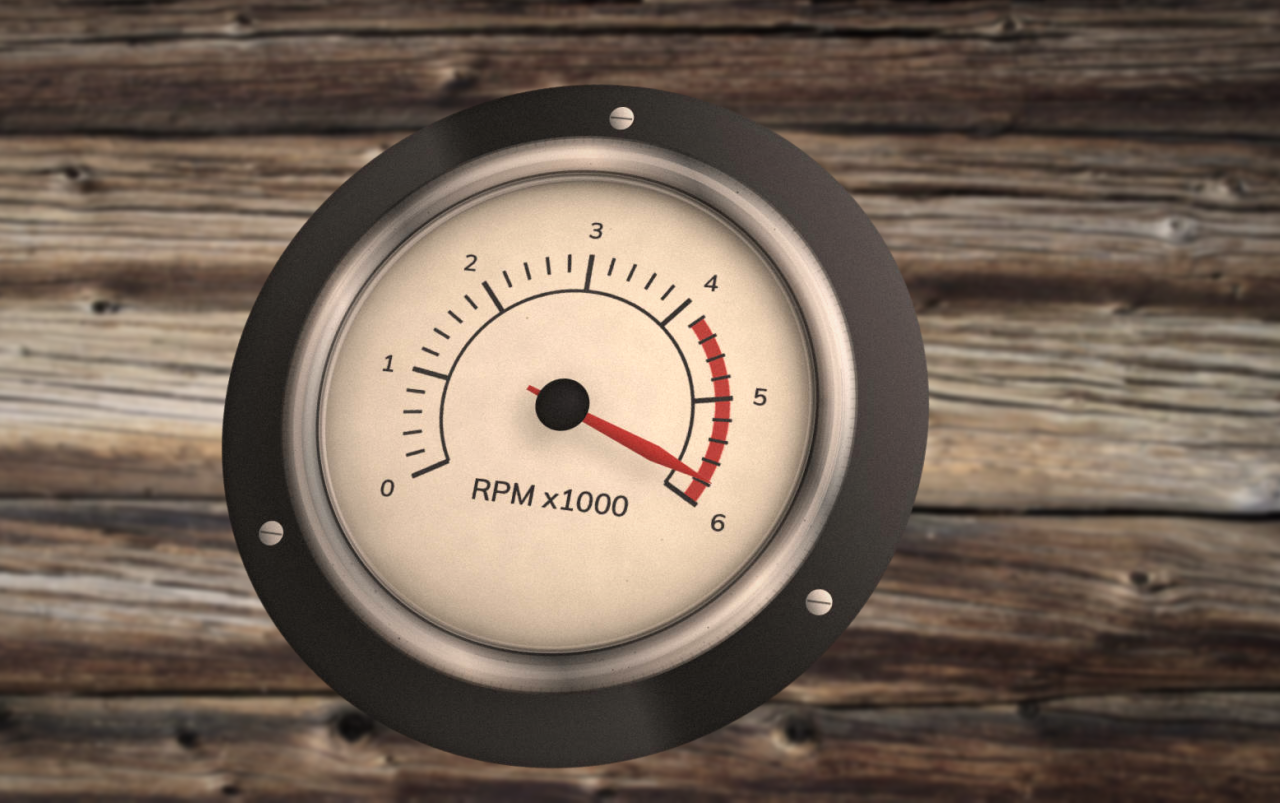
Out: {"value": 5800, "unit": "rpm"}
